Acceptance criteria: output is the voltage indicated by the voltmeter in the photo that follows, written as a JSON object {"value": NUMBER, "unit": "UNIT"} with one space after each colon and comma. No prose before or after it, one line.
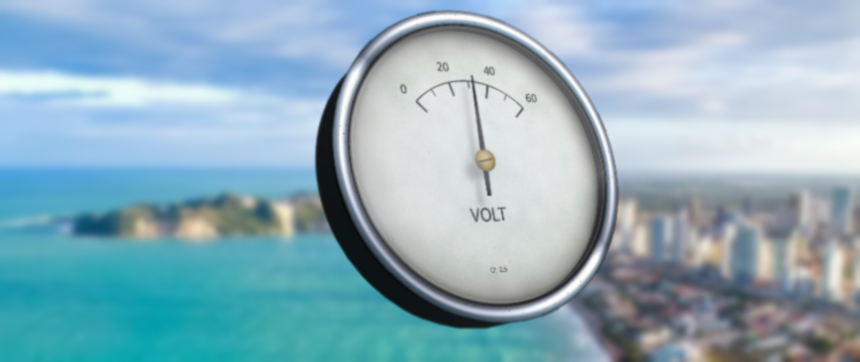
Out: {"value": 30, "unit": "V"}
